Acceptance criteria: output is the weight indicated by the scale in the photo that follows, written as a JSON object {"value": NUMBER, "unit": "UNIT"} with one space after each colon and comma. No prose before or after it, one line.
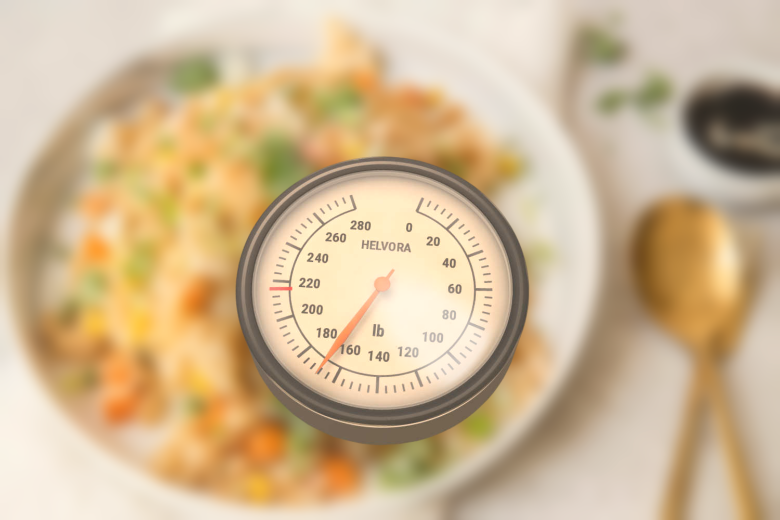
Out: {"value": 168, "unit": "lb"}
